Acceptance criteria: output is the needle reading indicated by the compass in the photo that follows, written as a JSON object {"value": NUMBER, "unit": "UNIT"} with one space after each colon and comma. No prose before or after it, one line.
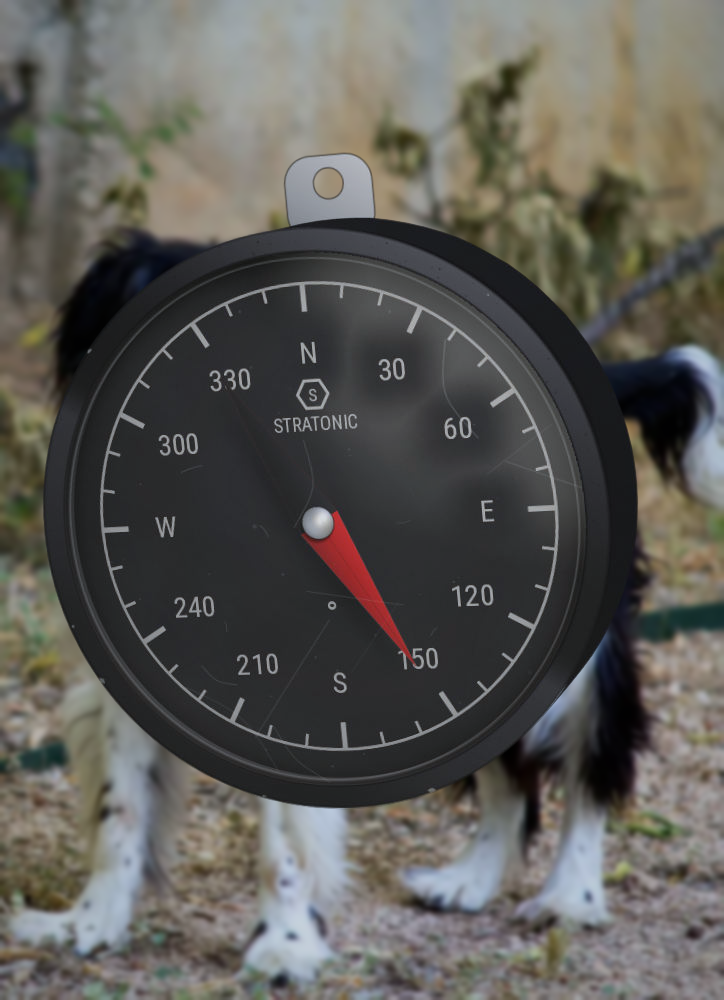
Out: {"value": 150, "unit": "°"}
